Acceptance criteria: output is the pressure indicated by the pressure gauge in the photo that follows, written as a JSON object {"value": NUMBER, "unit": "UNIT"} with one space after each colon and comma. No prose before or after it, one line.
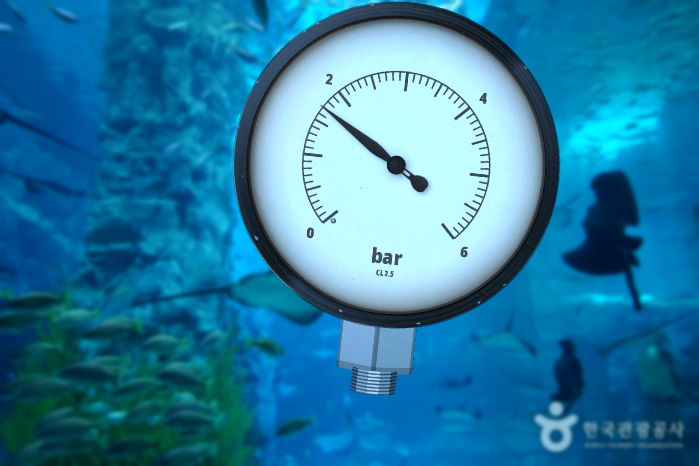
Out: {"value": 1.7, "unit": "bar"}
